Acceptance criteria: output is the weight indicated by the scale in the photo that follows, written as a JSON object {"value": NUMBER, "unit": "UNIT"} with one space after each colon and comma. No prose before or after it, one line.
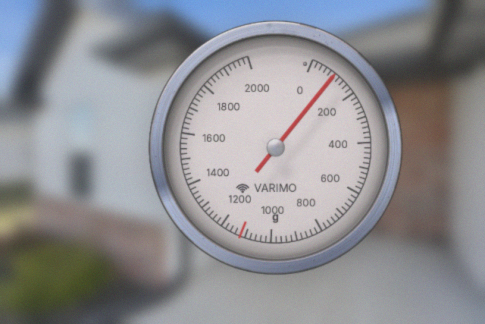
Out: {"value": 100, "unit": "g"}
